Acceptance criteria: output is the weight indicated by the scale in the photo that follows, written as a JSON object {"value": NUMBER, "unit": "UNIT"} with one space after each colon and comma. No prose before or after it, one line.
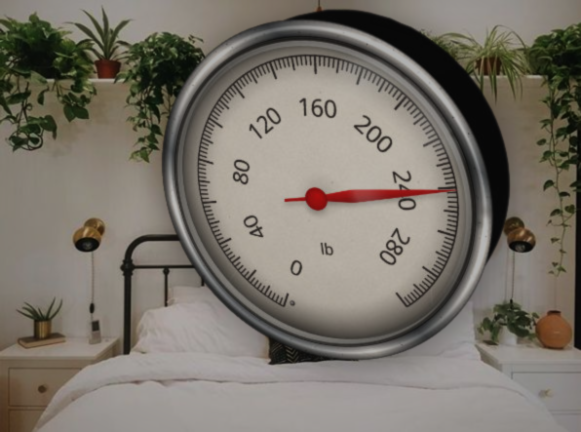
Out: {"value": 240, "unit": "lb"}
